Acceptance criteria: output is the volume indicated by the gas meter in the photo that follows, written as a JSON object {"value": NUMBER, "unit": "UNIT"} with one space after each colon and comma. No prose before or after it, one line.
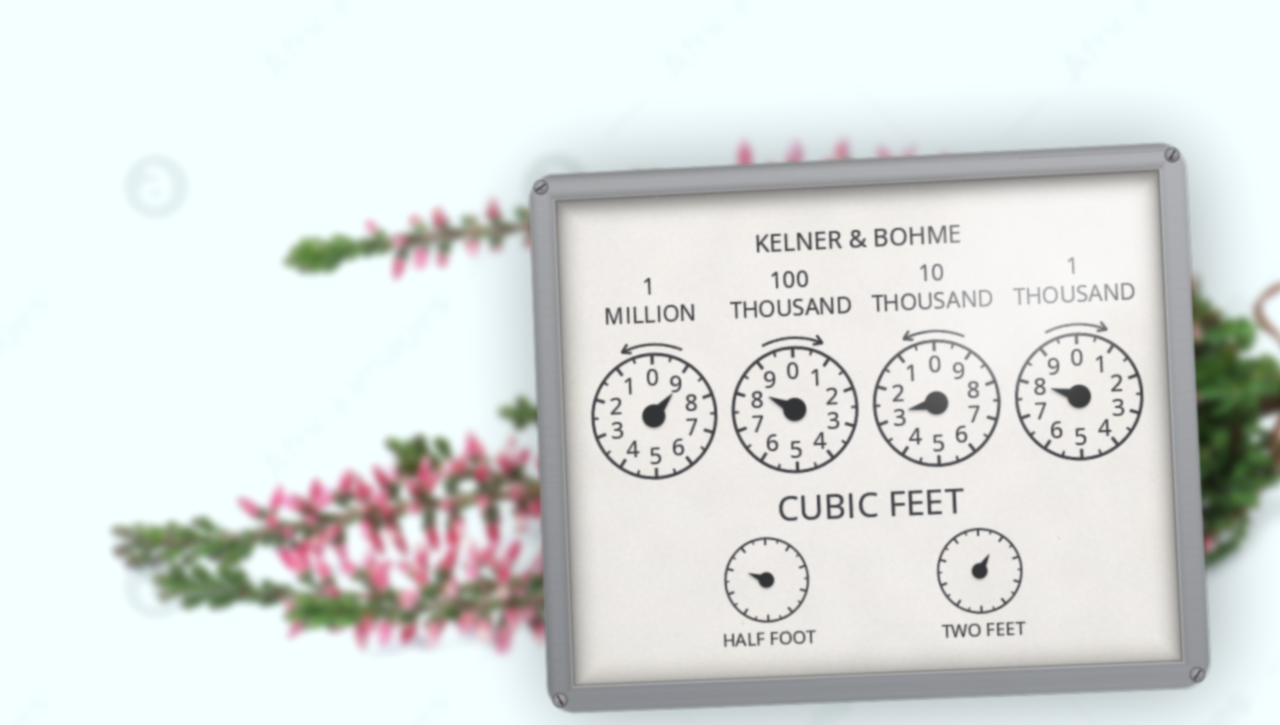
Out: {"value": 882800, "unit": "ft³"}
